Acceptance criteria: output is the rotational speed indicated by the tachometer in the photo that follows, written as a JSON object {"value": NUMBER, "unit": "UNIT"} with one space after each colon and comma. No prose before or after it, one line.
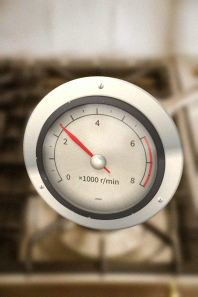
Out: {"value": 2500, "unit": "rpm"}
